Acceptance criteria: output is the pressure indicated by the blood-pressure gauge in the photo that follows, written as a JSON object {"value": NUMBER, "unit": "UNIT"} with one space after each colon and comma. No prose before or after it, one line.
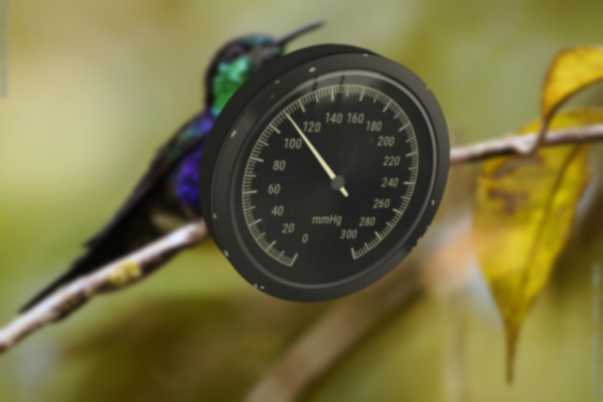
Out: {"value": 110, "unit": "mmHg"}
